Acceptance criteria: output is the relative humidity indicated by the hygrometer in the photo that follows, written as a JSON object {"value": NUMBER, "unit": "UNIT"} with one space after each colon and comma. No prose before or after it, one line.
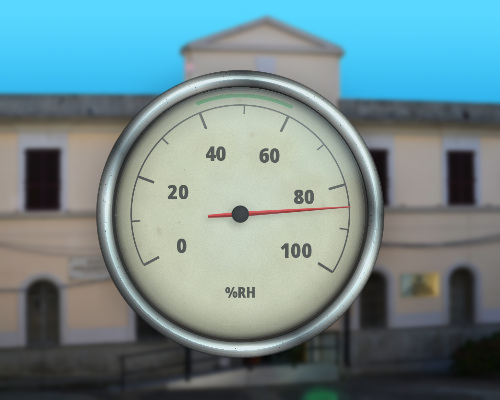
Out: {"value": 85, "unit": "%"}
